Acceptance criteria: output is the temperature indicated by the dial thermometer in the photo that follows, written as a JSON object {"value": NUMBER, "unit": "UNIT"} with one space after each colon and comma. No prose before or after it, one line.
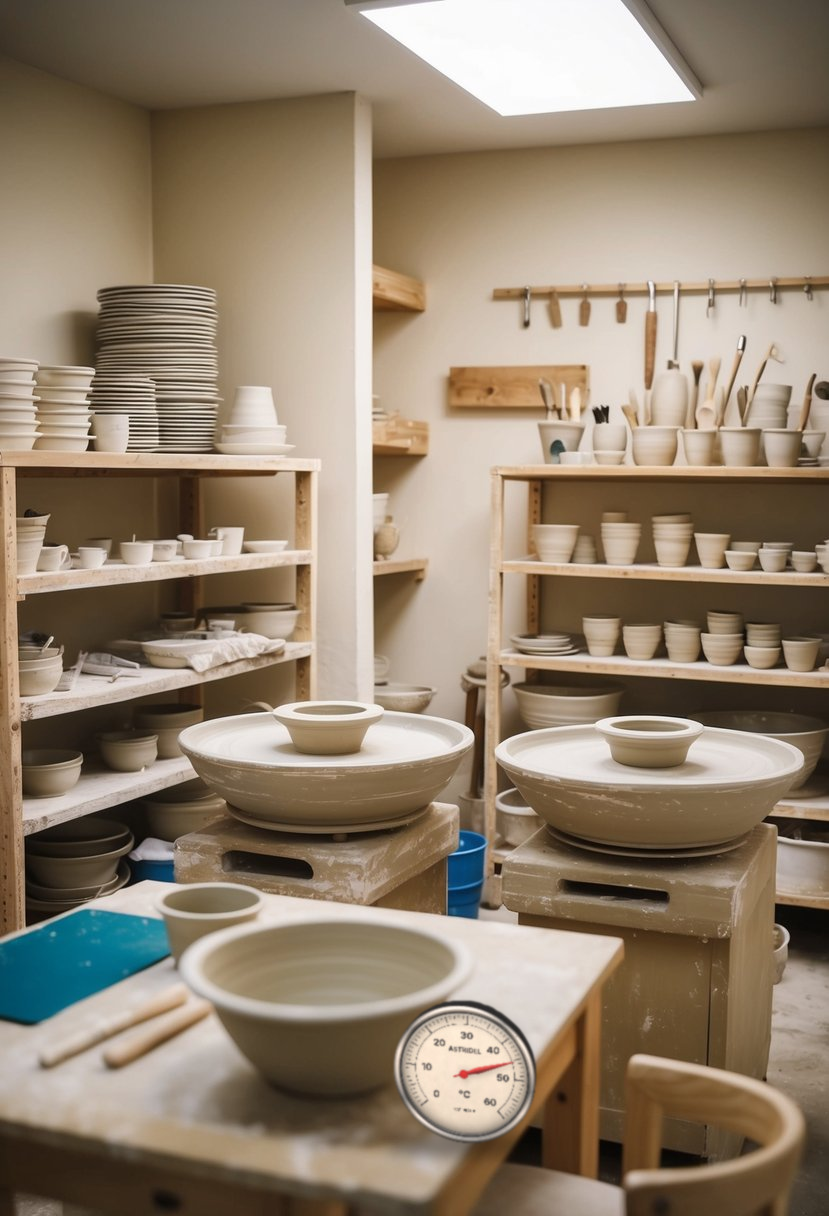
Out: {"value": 45, "unit": "°C"}
